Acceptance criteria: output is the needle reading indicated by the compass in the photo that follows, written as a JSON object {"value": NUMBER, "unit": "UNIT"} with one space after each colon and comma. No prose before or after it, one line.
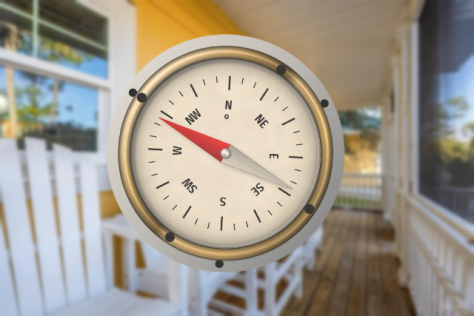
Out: {"value": 295, "unit": "°"}
